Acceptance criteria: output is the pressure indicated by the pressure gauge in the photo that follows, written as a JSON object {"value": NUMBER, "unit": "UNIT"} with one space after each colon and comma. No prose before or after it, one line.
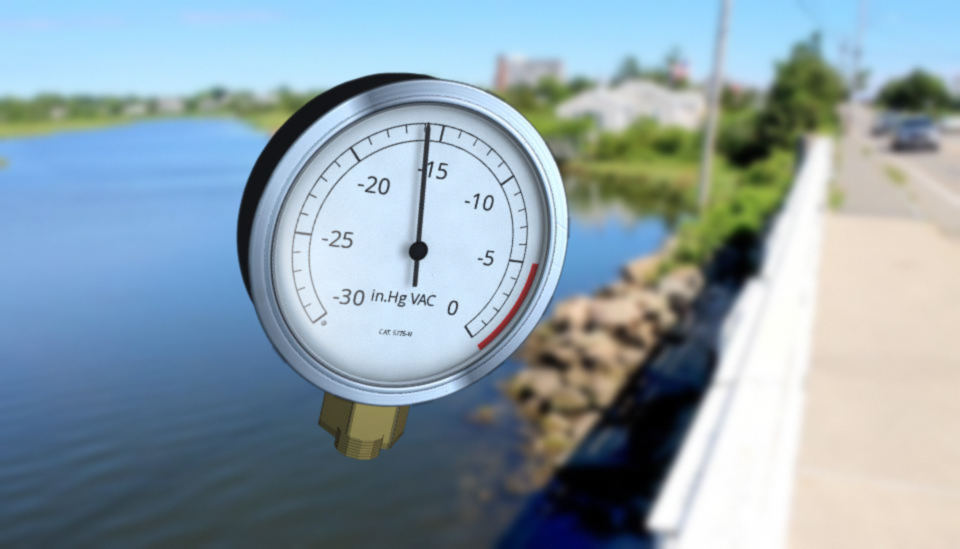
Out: {"value": -16, "unit": "inHg"}
